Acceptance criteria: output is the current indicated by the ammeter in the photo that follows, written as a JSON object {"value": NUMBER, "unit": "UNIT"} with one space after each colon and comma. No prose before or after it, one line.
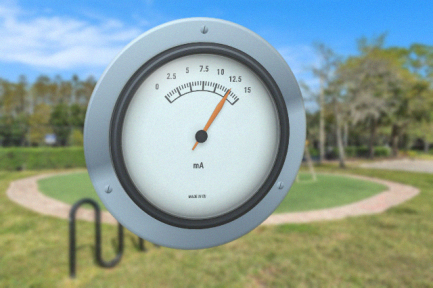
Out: {"value": 12.5, "unit": "mA"}
